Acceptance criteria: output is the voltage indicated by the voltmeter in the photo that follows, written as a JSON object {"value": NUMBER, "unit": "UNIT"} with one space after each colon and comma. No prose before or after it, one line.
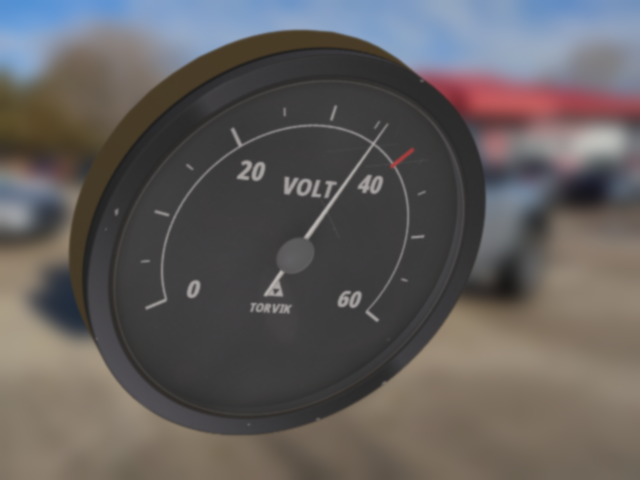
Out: {"value": 35, "unit": "V"}
